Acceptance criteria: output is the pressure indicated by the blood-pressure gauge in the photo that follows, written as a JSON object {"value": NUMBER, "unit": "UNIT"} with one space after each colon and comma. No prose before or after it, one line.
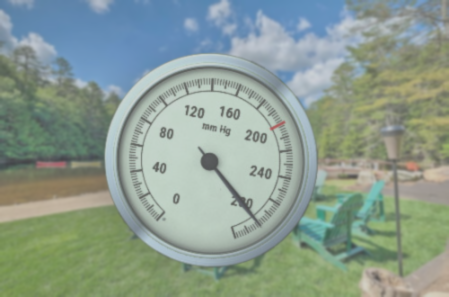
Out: {"value": 280, "unit": "mmHg"}
